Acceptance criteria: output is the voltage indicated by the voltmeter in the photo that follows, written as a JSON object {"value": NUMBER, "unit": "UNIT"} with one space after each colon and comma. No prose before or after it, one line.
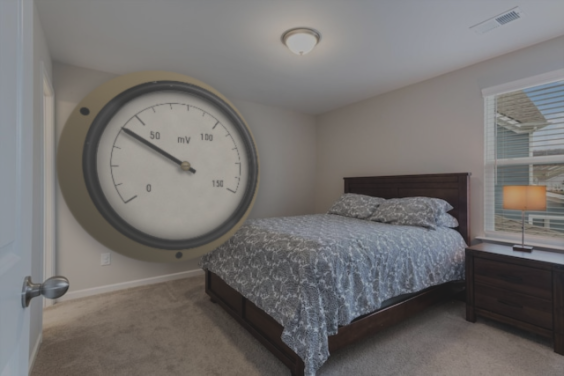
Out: {"value": 40, "unit": "mV"}
